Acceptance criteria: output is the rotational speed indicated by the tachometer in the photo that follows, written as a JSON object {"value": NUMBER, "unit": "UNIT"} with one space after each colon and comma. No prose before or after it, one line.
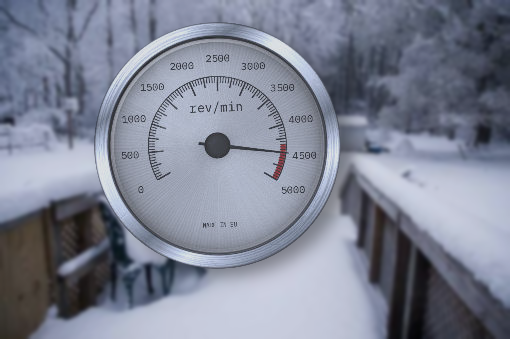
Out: {"value": 4500, "unit": "rpm"}
